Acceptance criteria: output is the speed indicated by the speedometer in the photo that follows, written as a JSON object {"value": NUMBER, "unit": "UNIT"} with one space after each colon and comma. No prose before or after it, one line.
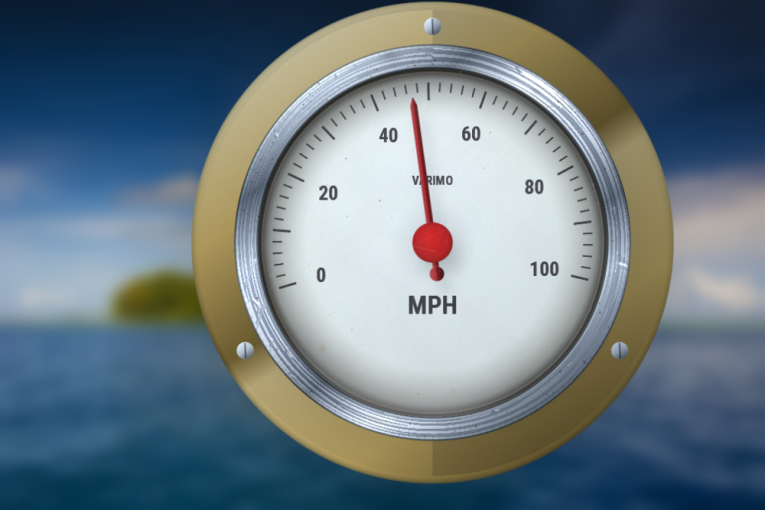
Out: {"value": 47, "unit": "mph"}
